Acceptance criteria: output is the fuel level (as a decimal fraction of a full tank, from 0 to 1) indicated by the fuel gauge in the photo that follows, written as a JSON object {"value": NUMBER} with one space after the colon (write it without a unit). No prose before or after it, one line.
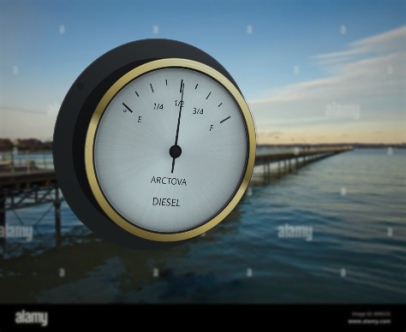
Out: {"value": 0.5}
